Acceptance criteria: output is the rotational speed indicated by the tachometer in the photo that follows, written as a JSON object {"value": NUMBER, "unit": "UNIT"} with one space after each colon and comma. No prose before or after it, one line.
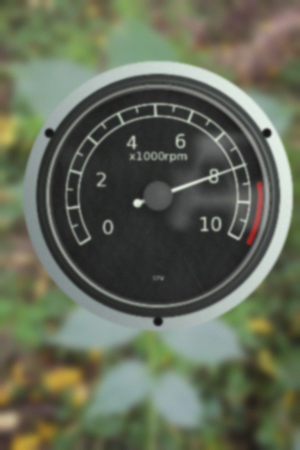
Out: {"value": 8000, "unit": "rpm"}
